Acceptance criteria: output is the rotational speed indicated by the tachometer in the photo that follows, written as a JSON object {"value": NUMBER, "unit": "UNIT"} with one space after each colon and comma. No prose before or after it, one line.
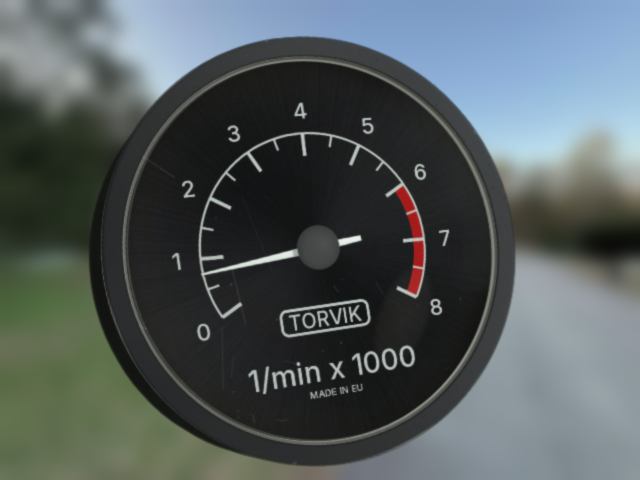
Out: {"value": 750, "unit": "rpm"}
